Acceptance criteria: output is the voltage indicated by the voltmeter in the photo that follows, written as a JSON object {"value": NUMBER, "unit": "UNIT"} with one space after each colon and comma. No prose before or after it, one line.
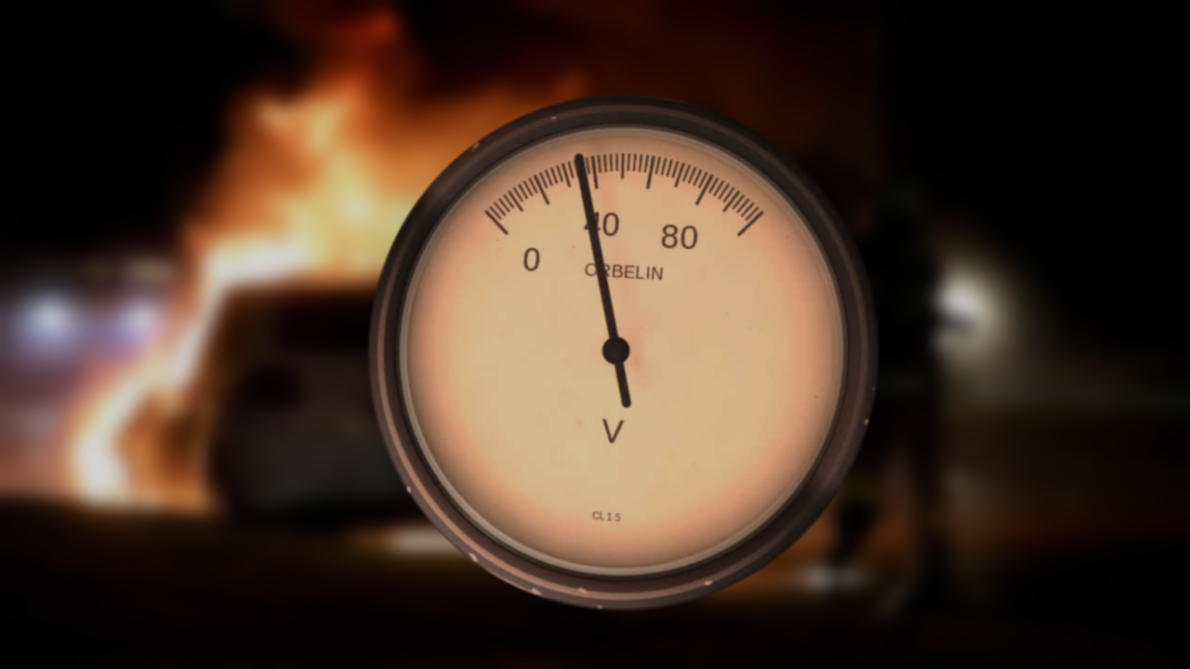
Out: {"value": 36, "unit": "V"}
